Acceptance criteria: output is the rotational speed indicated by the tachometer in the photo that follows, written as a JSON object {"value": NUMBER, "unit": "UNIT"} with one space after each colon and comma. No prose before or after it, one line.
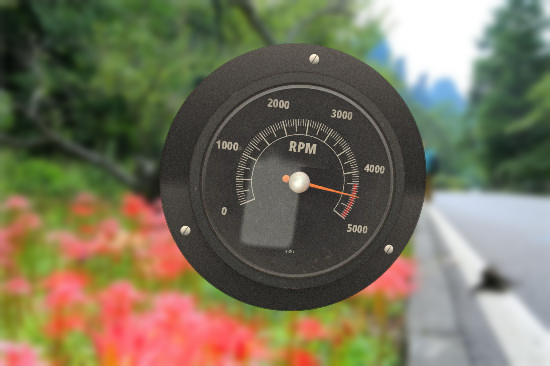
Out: {"value": 4500, "unit": "rpm"}
